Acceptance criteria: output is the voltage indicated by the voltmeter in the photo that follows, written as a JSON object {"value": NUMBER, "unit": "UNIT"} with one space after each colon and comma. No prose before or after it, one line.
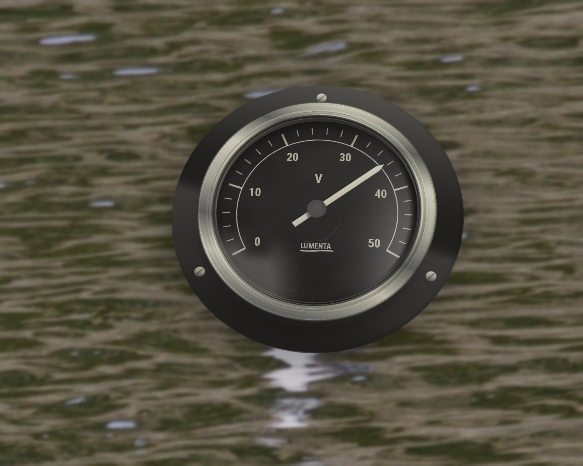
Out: {"value": 36, "unit": "V"}
